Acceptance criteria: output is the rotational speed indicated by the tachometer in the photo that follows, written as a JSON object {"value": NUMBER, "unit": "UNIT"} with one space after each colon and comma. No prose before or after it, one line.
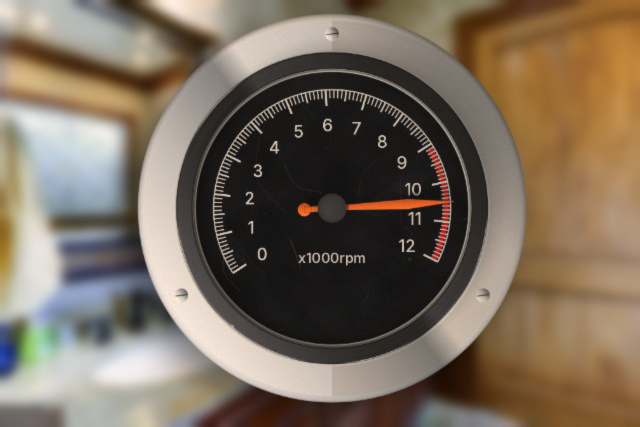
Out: {"value": 10500, "unit": "rpm"}
